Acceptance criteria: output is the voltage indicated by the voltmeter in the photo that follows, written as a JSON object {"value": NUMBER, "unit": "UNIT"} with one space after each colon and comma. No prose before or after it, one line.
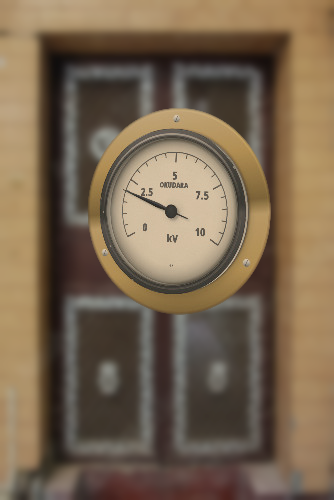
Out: {"value": 2, "unit": "kV"}
